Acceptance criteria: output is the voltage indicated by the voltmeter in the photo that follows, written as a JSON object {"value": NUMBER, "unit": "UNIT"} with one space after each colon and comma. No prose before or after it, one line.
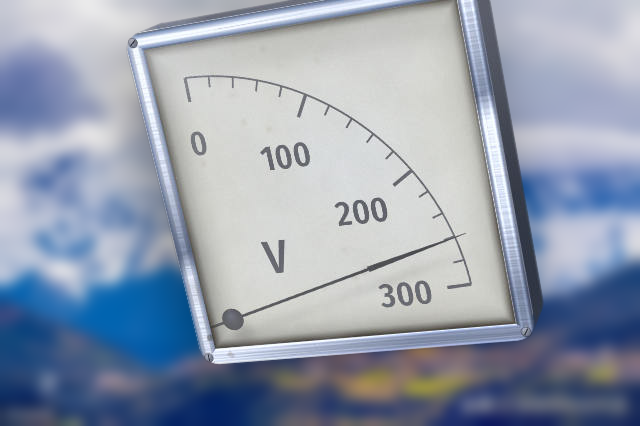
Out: {"value": 260, "unit": "V"}
